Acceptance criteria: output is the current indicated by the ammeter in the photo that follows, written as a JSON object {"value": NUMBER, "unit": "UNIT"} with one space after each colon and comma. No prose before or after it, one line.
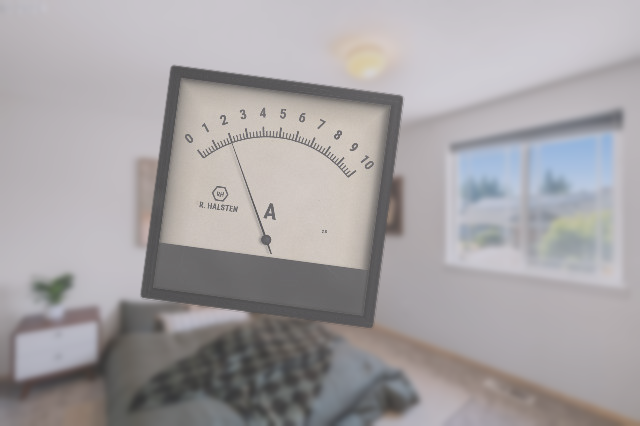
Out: {"value": 2, "unit": "A"}
